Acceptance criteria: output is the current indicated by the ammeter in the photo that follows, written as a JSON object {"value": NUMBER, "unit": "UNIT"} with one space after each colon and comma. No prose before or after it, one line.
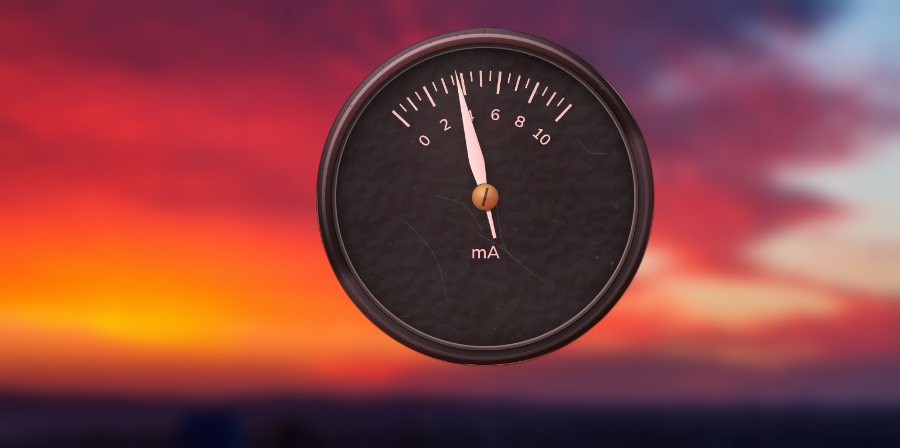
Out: {"value": 3.75, "unit": "mA"}
